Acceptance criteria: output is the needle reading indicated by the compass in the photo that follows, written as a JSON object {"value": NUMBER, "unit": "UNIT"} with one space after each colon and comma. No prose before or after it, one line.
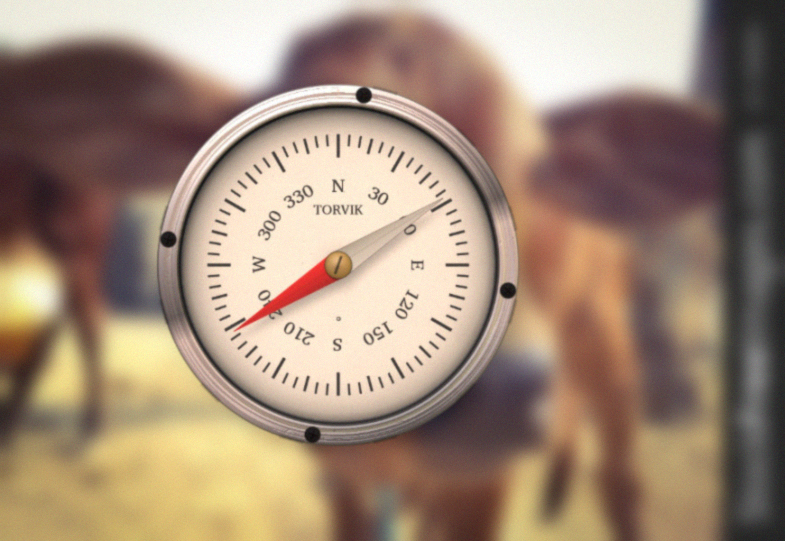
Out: {"value": 237.5, "unit": "°"}
